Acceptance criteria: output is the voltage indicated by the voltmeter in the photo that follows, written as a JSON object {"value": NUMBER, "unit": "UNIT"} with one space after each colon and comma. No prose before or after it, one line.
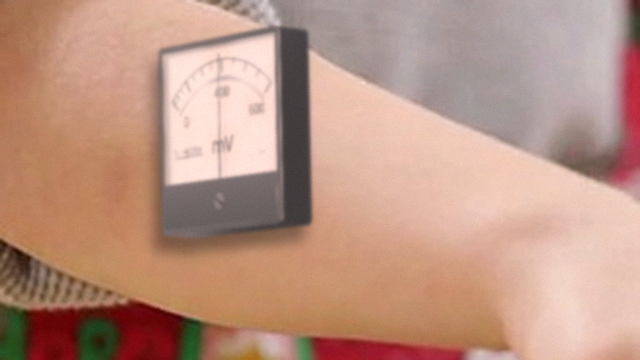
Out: {"value": 400, "unit": "mV"}
